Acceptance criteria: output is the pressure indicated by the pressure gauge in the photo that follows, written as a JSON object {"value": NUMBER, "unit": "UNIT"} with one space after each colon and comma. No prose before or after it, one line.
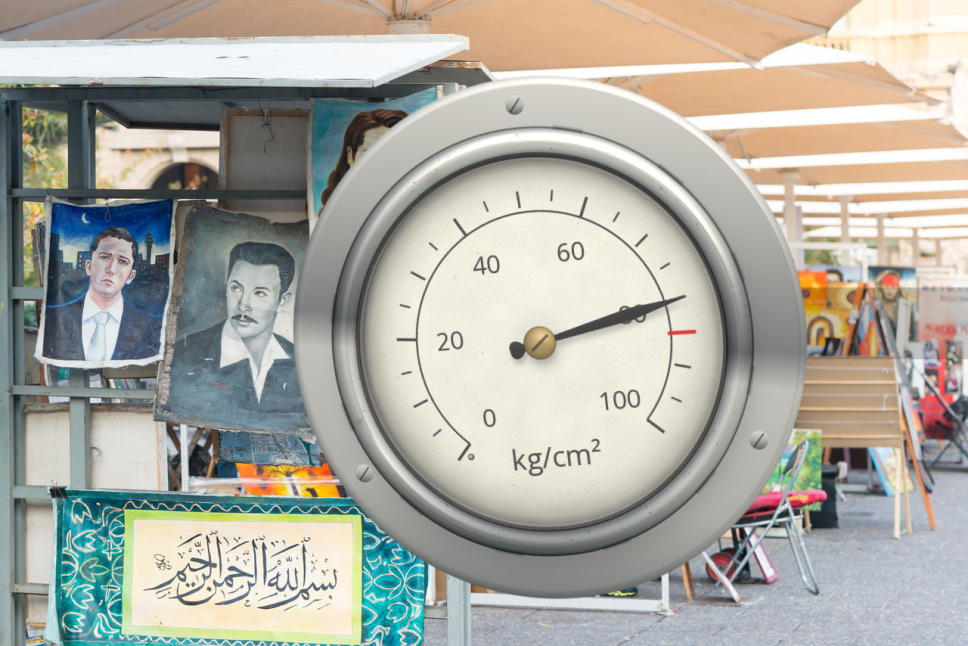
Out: {"value": 80, "unit": "kg/cm²"}
